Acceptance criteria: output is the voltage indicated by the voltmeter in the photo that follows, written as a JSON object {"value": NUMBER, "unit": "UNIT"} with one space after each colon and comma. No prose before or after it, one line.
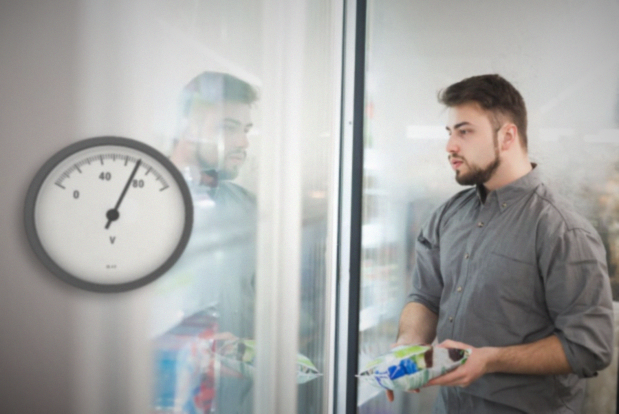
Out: {"value": 70, "unit": "V"}
